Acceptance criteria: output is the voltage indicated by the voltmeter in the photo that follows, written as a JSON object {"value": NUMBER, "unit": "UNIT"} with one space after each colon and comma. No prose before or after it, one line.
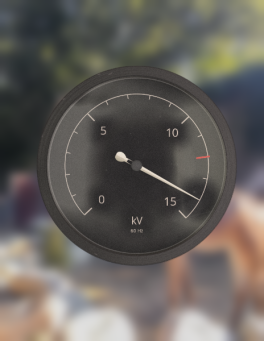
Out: {"value": 14, "unit": "kV"}
